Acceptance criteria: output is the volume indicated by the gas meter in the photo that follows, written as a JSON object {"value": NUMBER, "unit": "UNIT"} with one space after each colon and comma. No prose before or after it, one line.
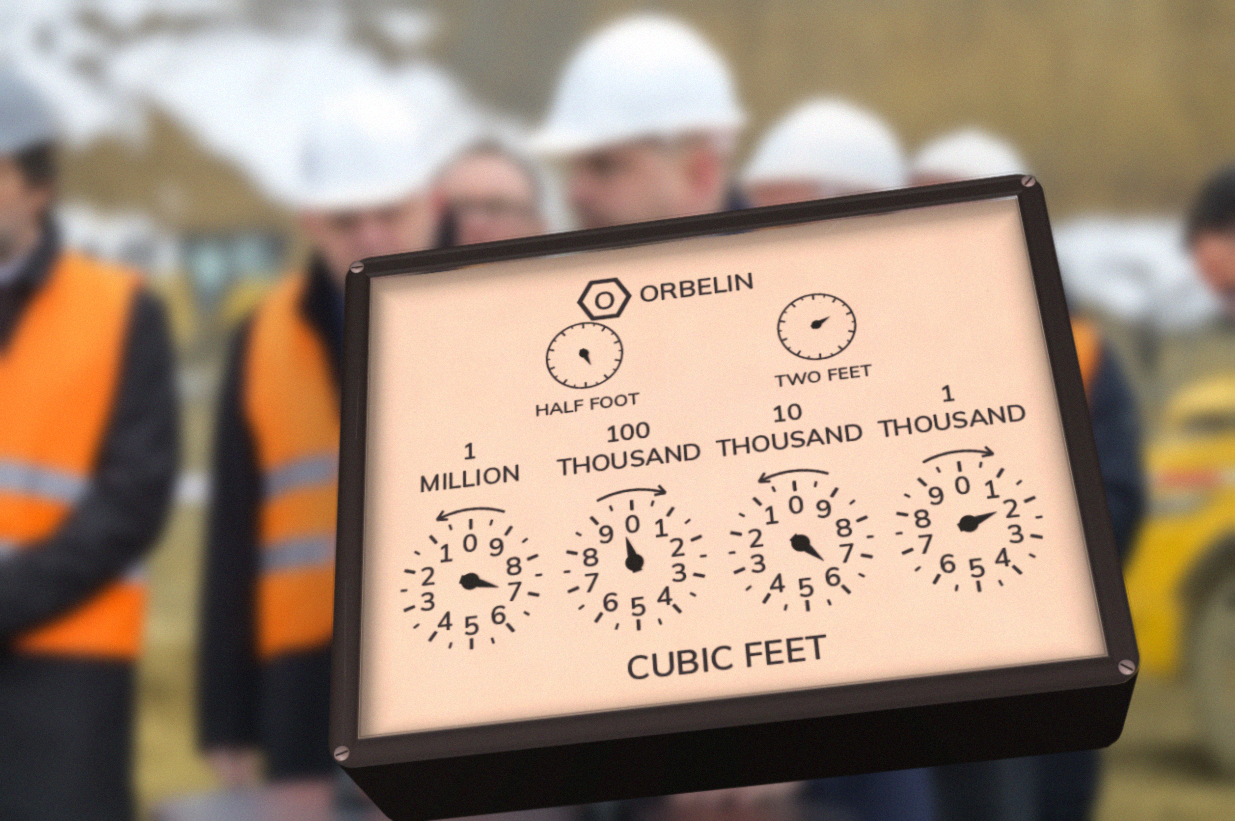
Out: {"value": 696200, "unit": "ft³"}
